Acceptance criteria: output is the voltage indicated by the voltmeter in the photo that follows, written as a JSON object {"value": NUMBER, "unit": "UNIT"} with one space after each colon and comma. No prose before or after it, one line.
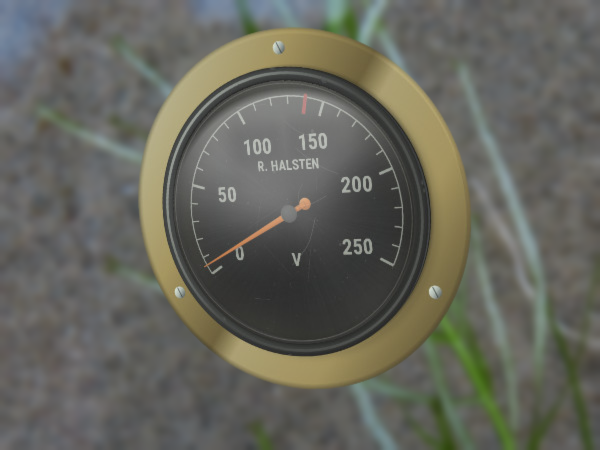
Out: {"value": 5, "unit": "V"}
